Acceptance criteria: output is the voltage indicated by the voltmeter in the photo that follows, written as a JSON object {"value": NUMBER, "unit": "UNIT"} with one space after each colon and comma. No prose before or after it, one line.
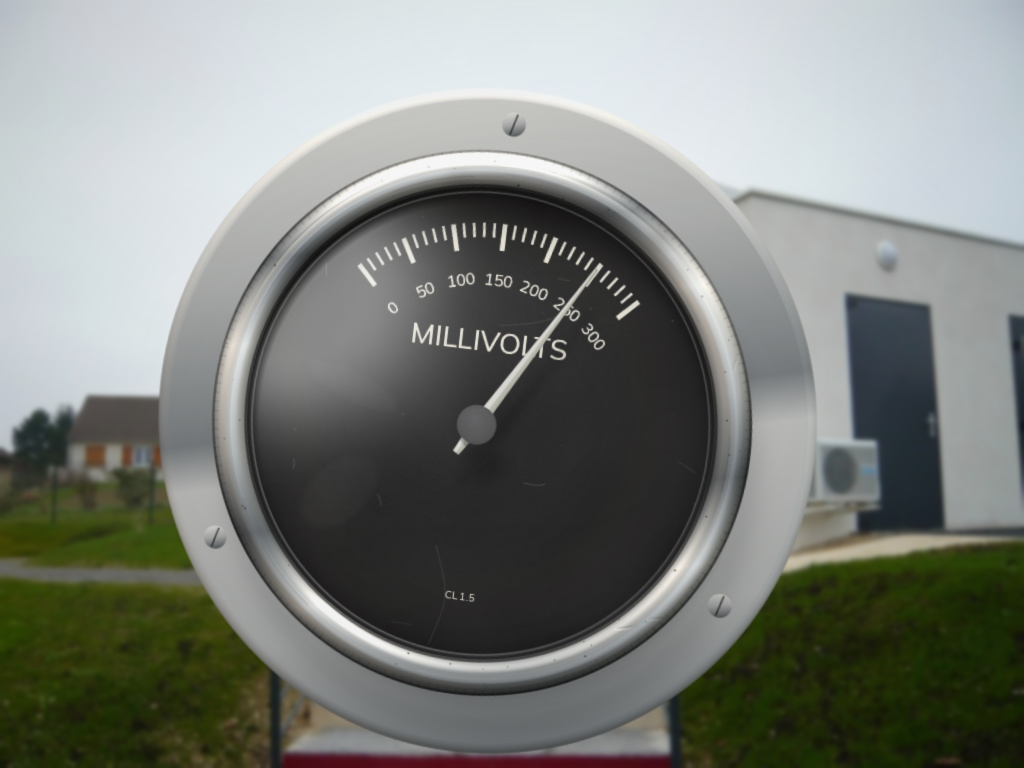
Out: {"value": 250, "unit": "mV"}
